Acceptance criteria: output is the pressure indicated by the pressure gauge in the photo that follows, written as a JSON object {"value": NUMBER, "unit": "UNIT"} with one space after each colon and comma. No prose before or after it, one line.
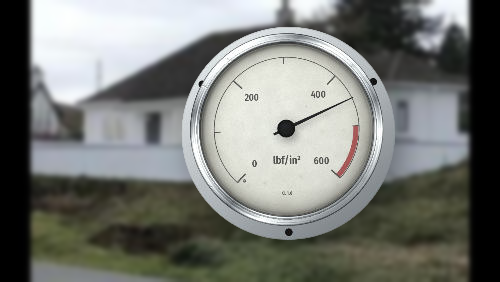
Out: {"value": 450, "unit": "psi"}
